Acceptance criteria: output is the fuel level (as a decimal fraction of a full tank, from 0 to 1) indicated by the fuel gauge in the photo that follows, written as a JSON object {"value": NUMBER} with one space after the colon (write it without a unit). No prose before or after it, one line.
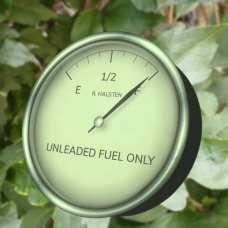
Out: {"value": 1}
